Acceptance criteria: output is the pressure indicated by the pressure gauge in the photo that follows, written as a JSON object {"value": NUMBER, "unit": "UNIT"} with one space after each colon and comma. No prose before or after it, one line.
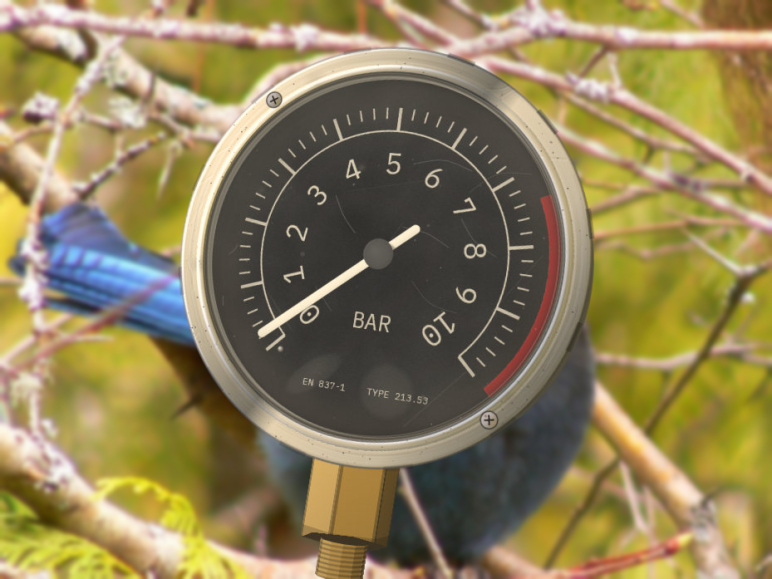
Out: {"value": 0.2, "unit": "bar"}
